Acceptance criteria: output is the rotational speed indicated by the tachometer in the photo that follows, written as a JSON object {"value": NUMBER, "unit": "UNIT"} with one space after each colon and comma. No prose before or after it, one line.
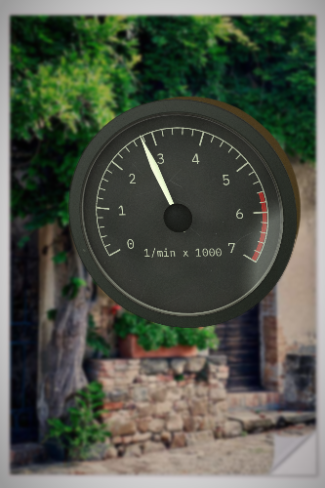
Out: {"value": 2800, "unit": "rpm"}
